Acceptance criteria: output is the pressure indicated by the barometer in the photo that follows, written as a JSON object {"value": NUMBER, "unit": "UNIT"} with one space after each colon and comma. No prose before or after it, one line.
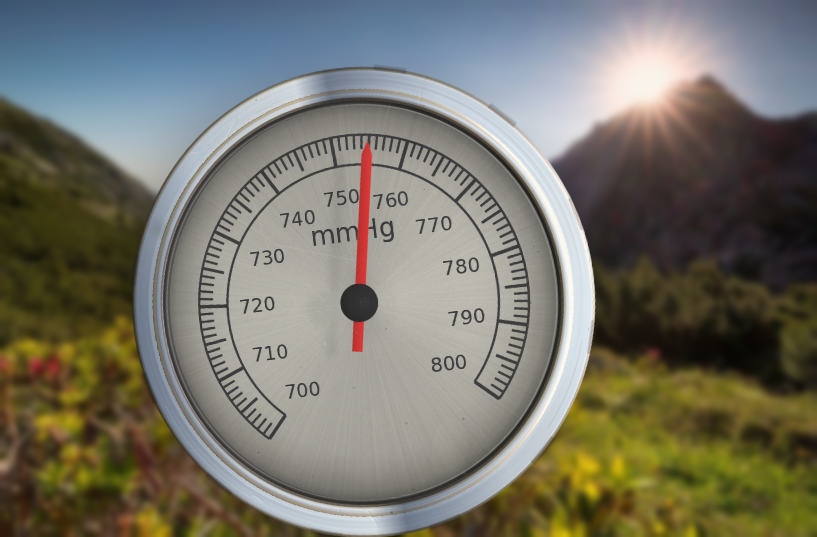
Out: {"value": 755, "unit": "mmHg"}
